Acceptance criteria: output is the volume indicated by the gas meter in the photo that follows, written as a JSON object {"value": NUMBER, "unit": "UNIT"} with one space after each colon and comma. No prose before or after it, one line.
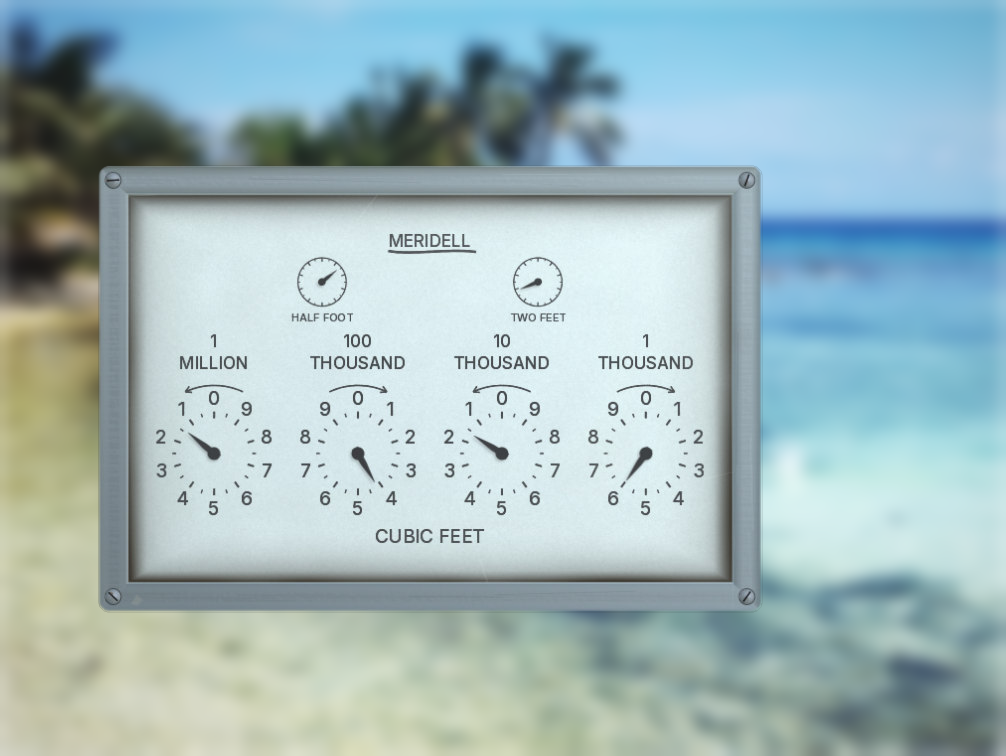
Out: {"value": 141600, "unit": "ft³"}
